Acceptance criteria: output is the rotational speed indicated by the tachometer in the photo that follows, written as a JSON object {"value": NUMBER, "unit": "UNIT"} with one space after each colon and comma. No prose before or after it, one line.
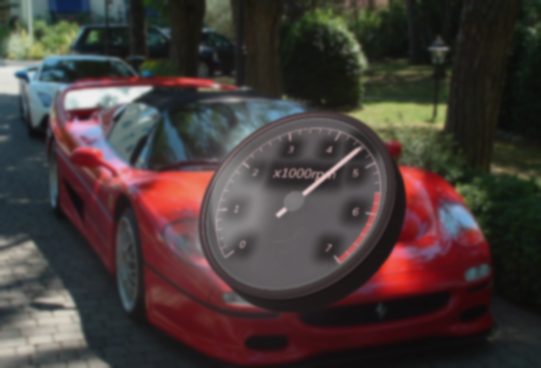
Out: {"value": 4600, "unit": "rpm"}
